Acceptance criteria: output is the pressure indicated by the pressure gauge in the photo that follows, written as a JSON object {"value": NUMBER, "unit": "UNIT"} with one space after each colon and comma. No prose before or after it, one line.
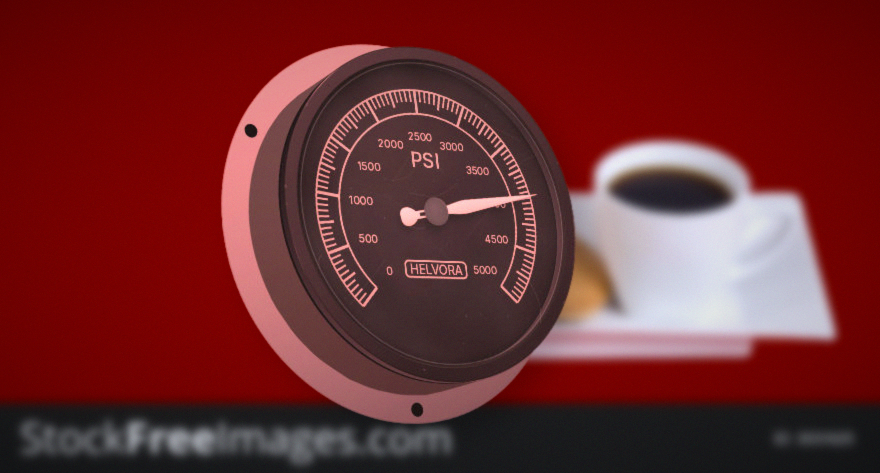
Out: {"value": 4000, "unit": "psi"}
